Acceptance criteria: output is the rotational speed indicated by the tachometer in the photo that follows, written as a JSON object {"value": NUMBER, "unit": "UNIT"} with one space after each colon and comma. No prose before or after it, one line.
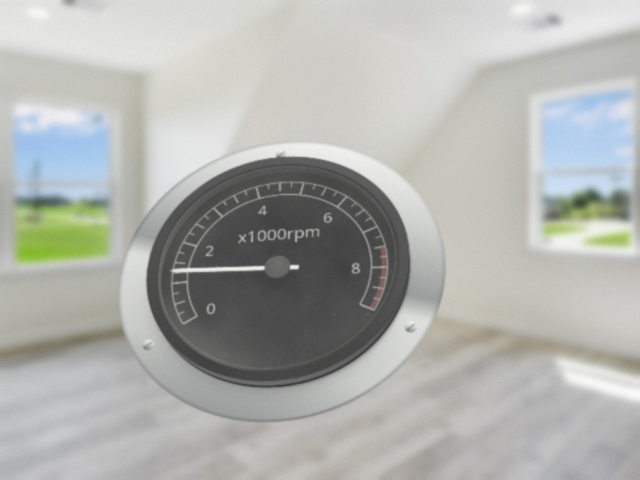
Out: {"value": 1250, "unit": "rpm"}
